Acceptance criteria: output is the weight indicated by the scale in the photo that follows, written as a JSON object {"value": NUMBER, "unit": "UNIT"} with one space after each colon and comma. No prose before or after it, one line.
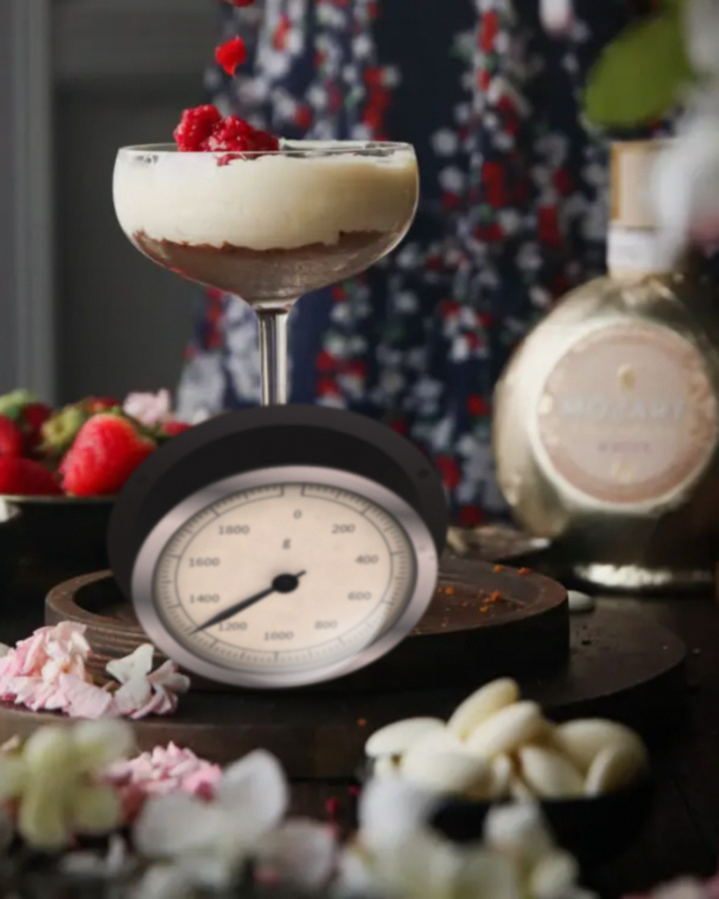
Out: {"value": 1300, "unit": "g"}
